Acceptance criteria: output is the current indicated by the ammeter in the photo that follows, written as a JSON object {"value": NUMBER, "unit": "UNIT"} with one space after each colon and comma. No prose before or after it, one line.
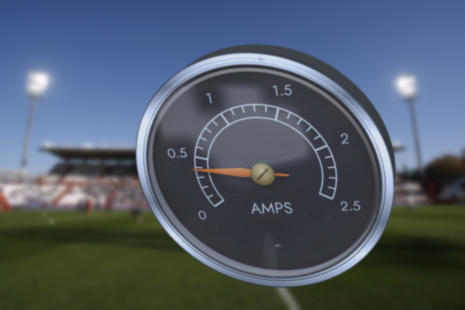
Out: {"value": 0.4, "unit": "A"}
